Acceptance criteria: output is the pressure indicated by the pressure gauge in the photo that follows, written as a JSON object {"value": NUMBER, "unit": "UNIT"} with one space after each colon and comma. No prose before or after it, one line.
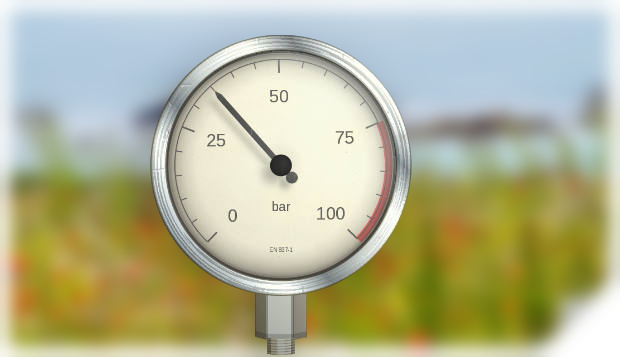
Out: {"value": 35, "unit": "bar"}
